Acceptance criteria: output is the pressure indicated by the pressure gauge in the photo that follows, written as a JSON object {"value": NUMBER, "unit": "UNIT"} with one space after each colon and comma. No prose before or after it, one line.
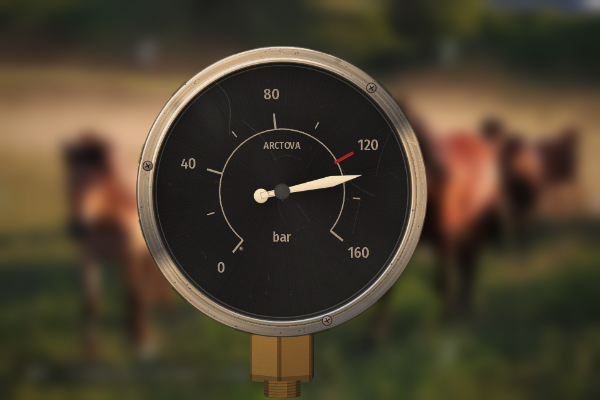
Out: {"value": 130, "unit": "bar"}
